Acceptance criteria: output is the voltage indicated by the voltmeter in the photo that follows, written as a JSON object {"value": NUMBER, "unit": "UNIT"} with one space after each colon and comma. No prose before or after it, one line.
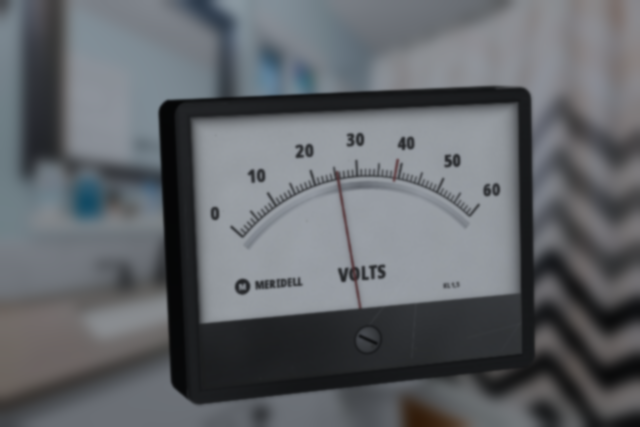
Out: {"value": 25, "unit": "V"}
